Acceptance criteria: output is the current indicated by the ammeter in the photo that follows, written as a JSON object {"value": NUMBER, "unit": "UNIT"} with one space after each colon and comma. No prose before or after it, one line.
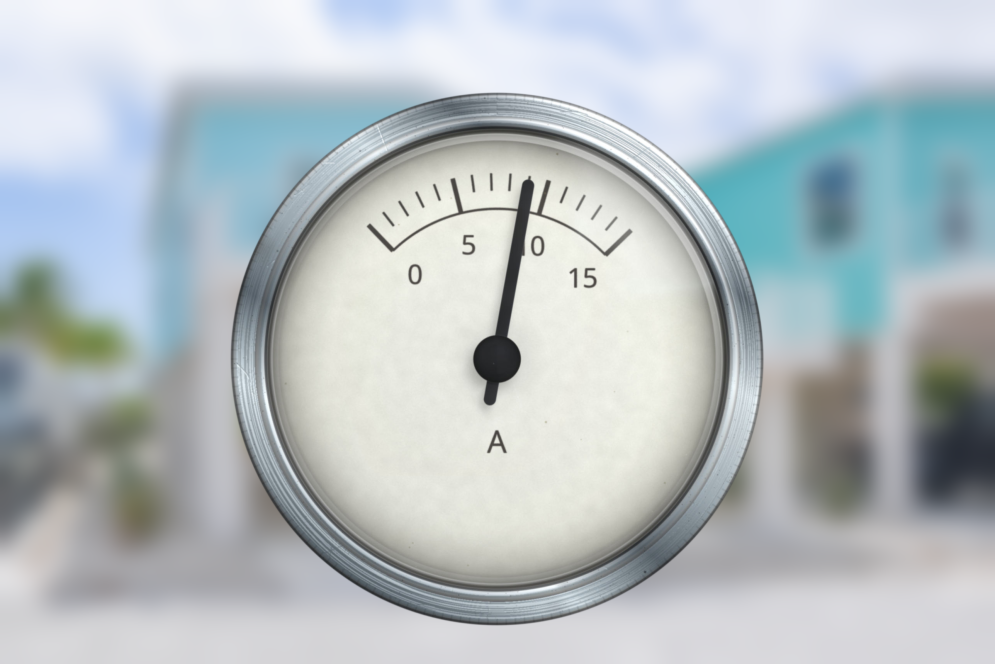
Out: {"value": 9, "unit": "A"}
